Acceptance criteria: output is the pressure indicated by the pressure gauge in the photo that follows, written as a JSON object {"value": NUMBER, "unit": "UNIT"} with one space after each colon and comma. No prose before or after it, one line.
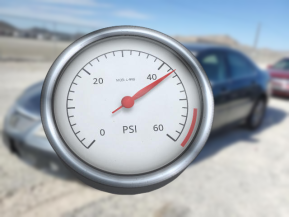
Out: {"value": 43, "unit": "psi"}
